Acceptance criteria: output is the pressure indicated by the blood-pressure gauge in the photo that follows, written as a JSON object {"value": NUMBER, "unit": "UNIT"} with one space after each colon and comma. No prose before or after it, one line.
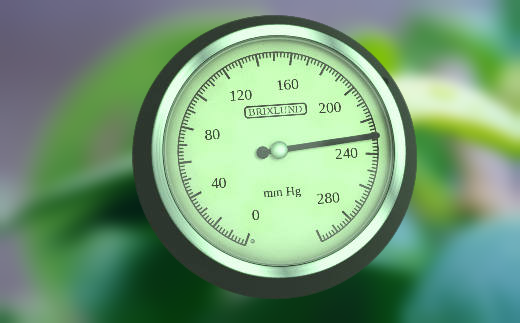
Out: {"value": 230, "unit": "mmHg"}
